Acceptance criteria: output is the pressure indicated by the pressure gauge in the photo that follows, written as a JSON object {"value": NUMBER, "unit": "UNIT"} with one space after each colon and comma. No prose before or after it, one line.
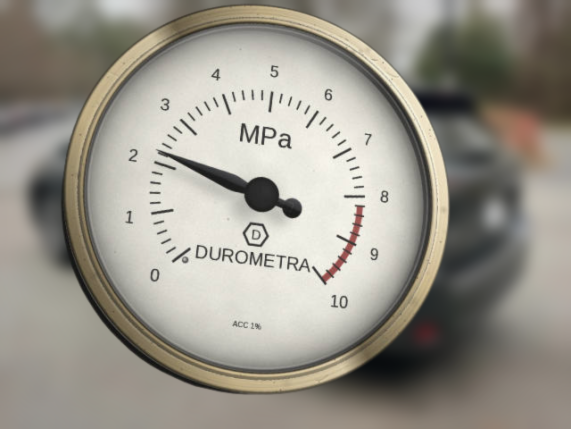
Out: {"value": 2.2, "unit": "MPa"}
